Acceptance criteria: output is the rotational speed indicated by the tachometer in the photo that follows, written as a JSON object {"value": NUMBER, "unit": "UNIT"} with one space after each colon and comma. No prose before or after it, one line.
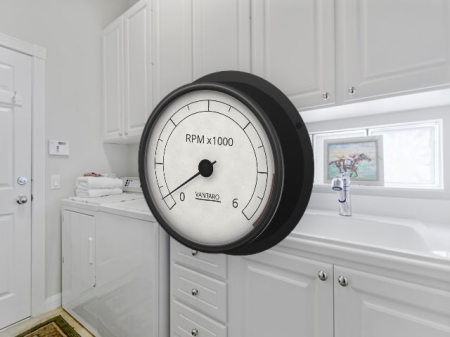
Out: {"value": 250, "unit": "rpm"}
